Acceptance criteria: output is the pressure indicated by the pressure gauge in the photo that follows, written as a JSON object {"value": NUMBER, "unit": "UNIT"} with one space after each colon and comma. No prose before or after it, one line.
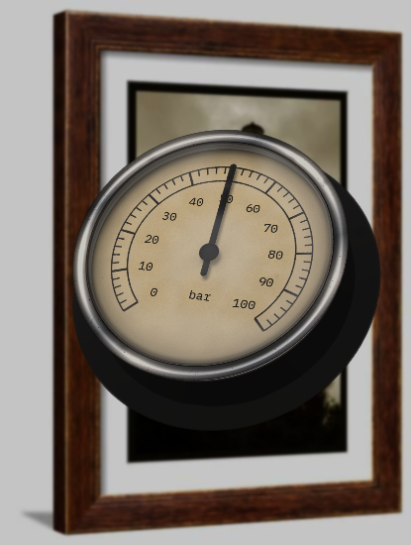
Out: {"value": 50, "unit": "bar"}
